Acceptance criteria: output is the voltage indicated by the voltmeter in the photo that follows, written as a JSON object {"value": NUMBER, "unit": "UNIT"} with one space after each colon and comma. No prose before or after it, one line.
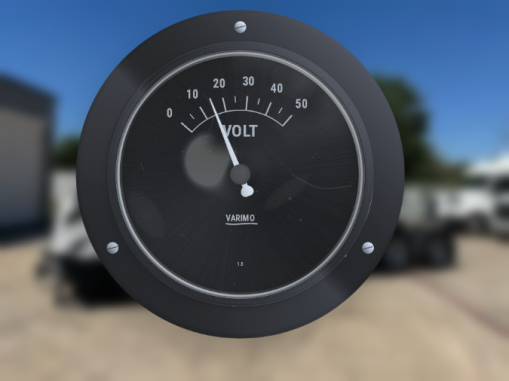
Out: {"value": 15, "unit": "V"}
